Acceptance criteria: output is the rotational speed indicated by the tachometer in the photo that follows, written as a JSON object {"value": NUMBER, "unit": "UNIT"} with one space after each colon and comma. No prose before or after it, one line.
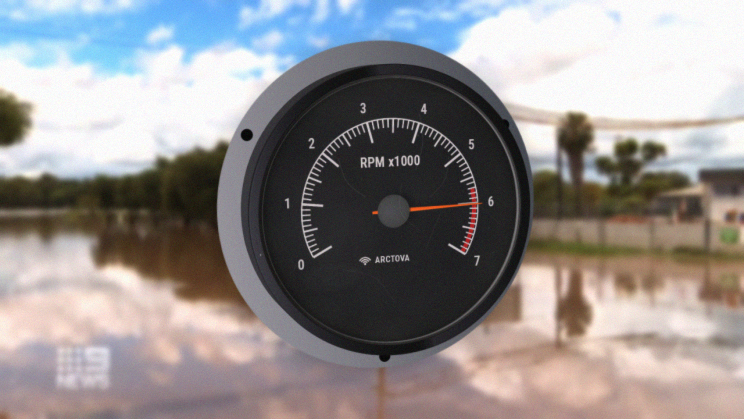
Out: {"value": 6000, "unit": "rpm"}
